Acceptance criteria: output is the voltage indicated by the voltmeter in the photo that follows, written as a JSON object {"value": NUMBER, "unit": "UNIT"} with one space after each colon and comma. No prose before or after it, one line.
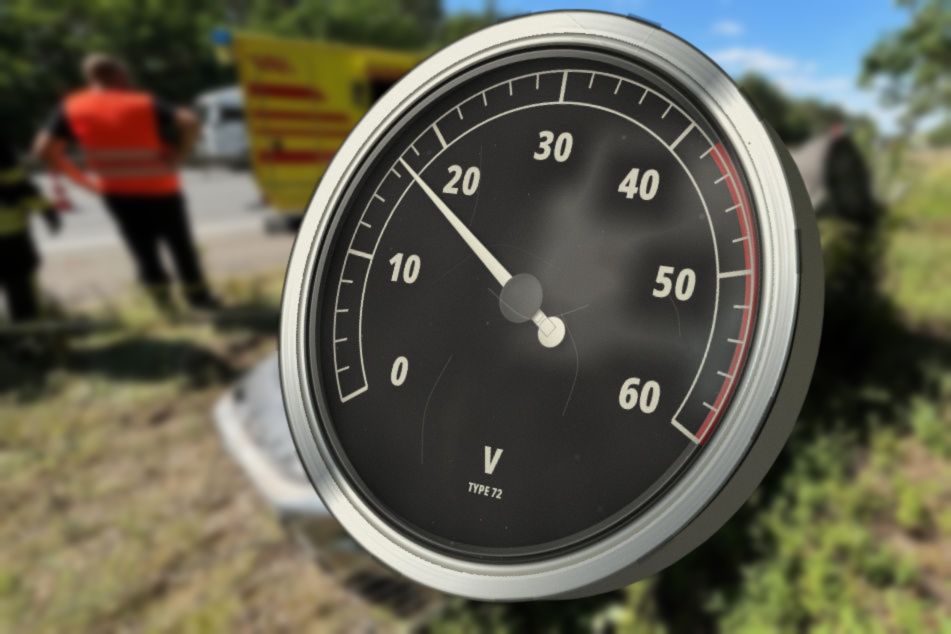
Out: {"value": 17, "unit": "V"}
